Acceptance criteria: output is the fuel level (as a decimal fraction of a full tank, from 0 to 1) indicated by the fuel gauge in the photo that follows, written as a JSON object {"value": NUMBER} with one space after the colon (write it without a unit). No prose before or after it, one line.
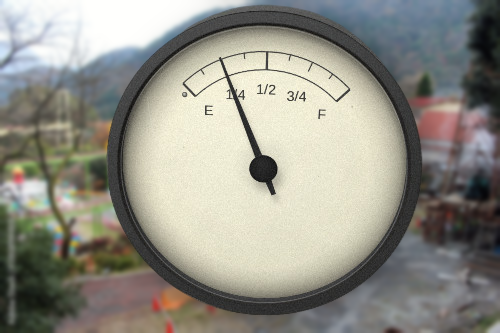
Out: {"value": 0.25}
